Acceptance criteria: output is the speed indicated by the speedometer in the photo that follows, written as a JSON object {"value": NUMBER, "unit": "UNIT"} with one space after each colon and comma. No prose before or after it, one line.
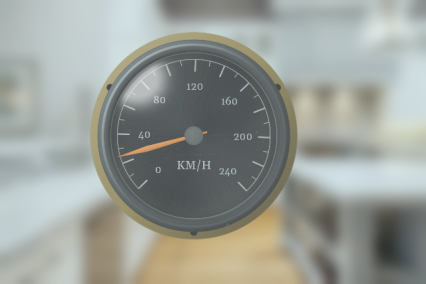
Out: {"value": 25, "unit": "km/h"}
